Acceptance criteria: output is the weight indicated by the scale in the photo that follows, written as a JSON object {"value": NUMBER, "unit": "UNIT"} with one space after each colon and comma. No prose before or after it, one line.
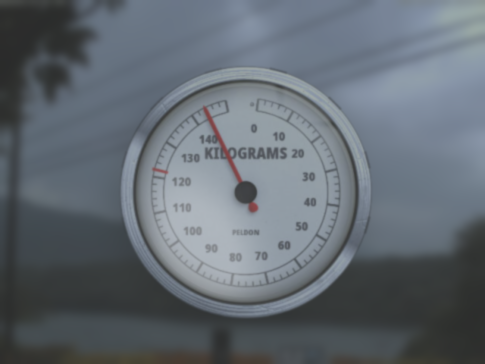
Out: {"value": 144, "unit": "kg"}
